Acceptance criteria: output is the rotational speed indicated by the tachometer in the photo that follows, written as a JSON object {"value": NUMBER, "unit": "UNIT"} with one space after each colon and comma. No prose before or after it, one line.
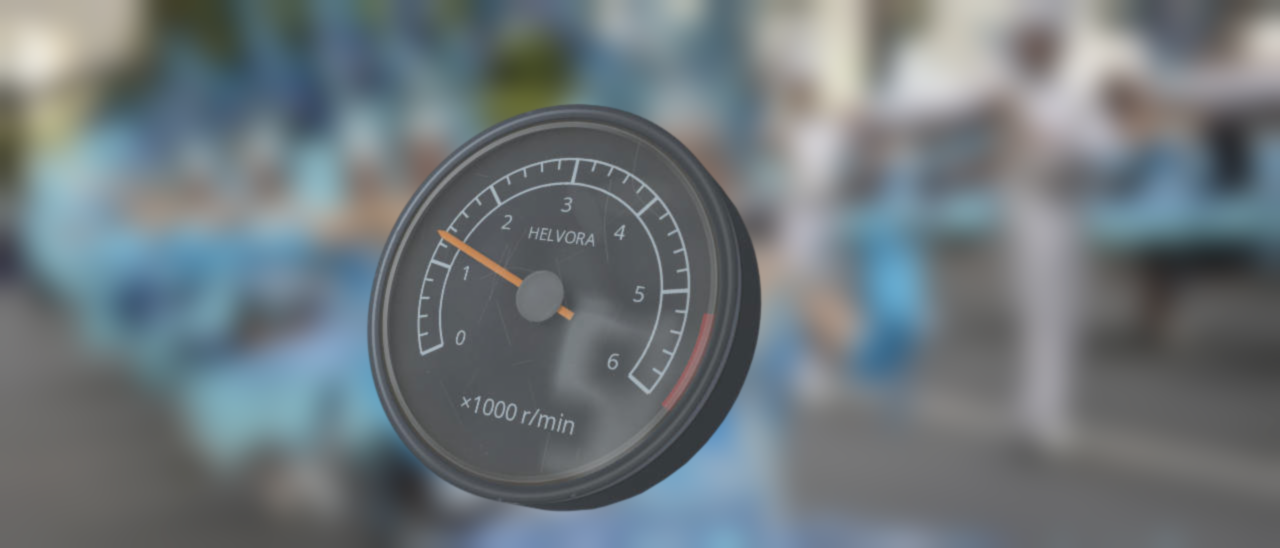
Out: {"value": 1300, "unit": "rpm"}
